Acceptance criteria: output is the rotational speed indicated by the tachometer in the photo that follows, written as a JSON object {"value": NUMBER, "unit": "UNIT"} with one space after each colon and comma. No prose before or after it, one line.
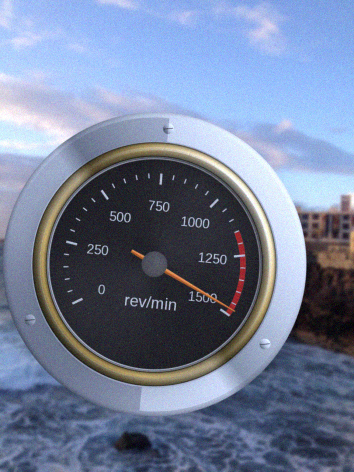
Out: {"value": 1475, "unit": "rpm"}
